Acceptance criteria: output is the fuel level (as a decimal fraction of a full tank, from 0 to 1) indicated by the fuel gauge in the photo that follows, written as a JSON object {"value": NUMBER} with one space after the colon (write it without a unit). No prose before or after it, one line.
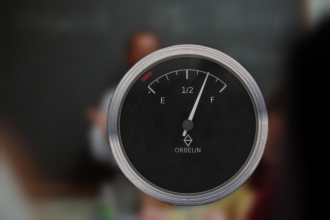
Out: {"value": 0.75}
